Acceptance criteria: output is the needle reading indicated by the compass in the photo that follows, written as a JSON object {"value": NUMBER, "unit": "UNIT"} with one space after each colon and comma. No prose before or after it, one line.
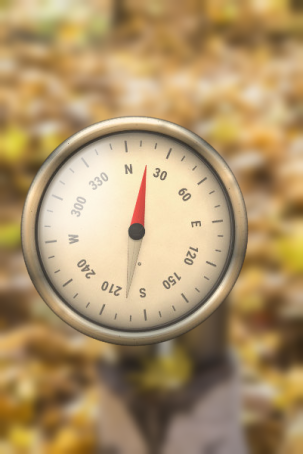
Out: {"value": 15, "unit": "°"}
